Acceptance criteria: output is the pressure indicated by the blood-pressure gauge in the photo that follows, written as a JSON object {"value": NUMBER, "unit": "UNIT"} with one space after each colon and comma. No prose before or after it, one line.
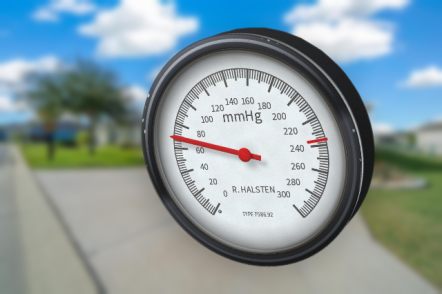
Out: {"value": 70, "unit": "mmHg"}
